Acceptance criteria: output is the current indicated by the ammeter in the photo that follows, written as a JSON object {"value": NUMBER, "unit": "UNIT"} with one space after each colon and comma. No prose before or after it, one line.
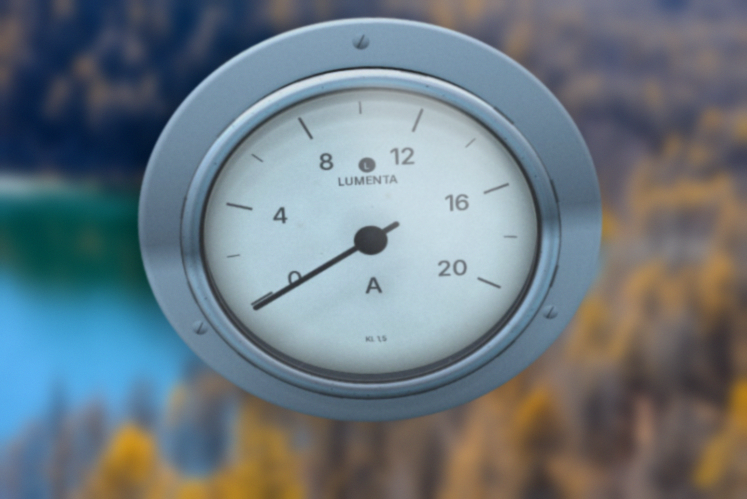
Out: {"value": 0, "unit": "A"}
